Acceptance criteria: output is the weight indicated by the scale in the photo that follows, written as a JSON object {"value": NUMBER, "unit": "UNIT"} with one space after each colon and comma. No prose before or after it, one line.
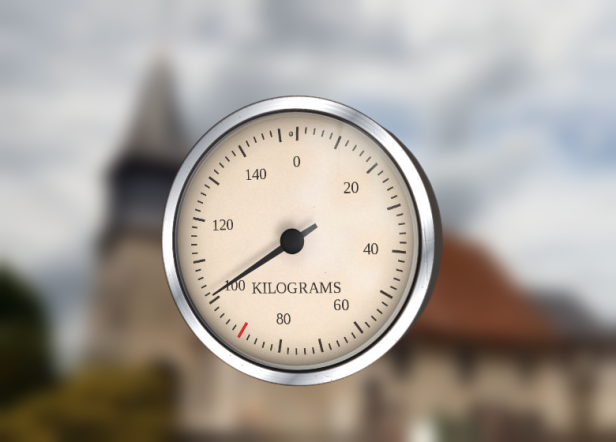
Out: {"value": 101, "unit": "kg"}
